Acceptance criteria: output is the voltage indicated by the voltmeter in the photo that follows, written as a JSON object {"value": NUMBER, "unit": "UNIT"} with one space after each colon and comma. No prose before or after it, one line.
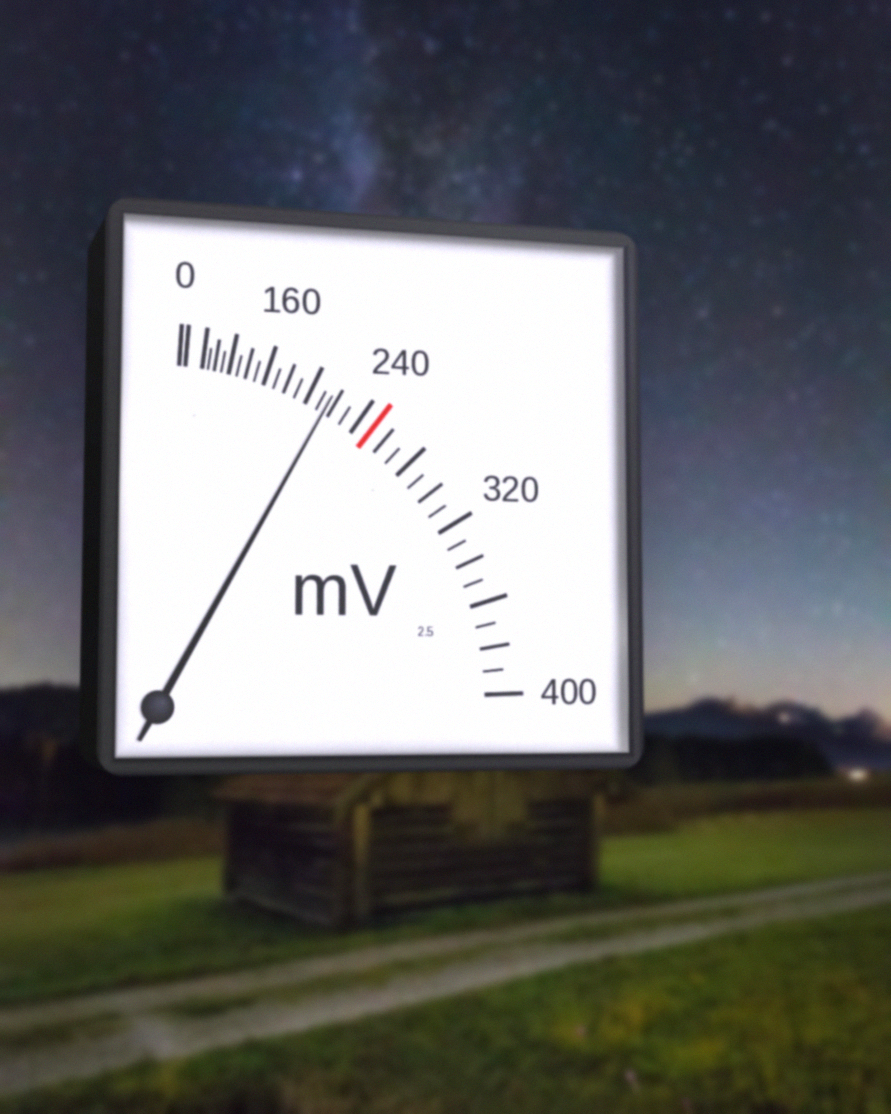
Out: {"value": 215, "unit": "mV"}
